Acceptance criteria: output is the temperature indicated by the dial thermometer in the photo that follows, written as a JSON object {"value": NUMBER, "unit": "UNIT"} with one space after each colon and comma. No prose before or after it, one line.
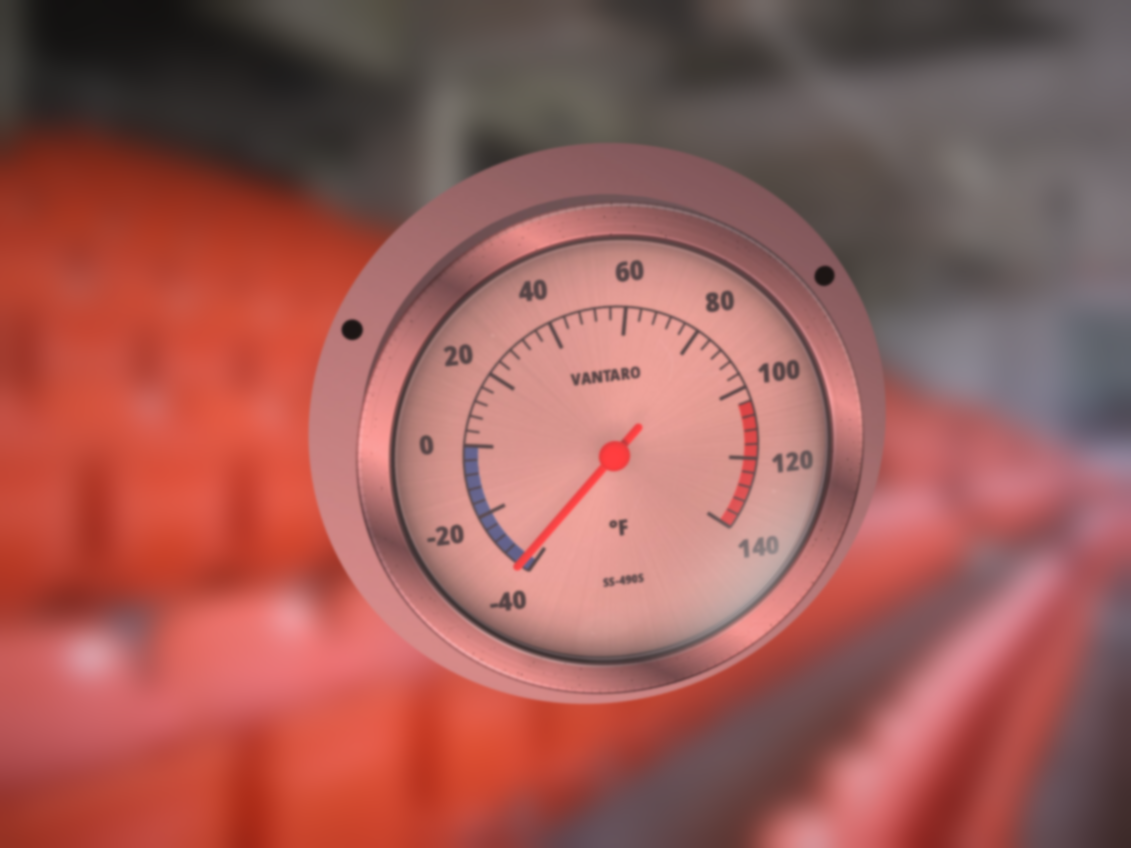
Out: {"value": -36, "unit": "°F"}
